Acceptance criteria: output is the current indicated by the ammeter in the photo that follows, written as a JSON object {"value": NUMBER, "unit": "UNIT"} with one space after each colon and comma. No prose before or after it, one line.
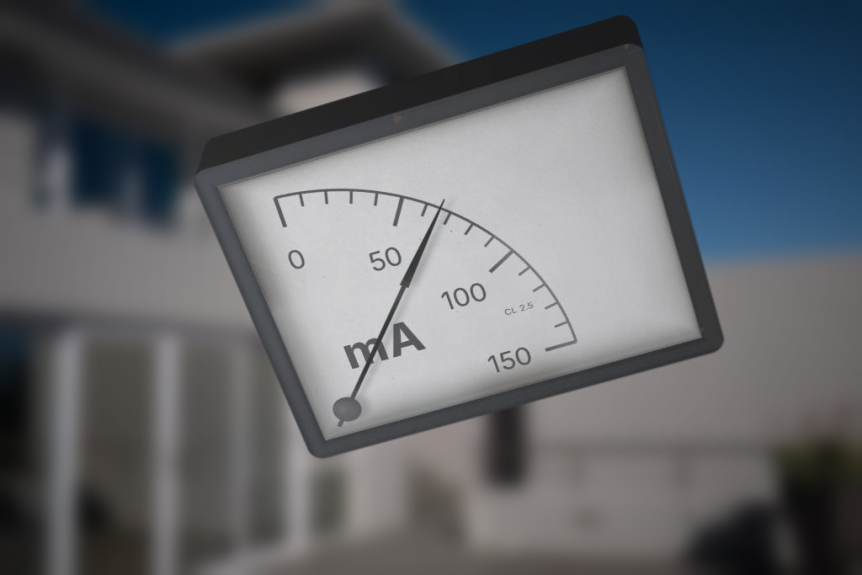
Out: {"value": 65, "unit": "mA"}
